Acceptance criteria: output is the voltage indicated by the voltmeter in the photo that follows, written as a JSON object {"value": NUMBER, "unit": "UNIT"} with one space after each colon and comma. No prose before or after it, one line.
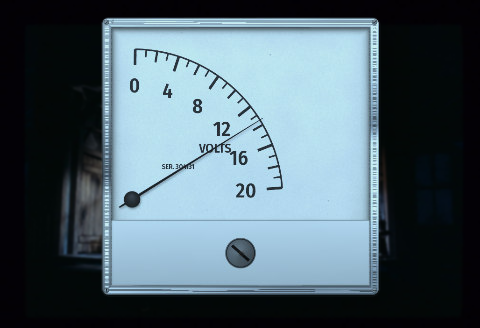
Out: {"value": 13.5, "unit": "V"}
